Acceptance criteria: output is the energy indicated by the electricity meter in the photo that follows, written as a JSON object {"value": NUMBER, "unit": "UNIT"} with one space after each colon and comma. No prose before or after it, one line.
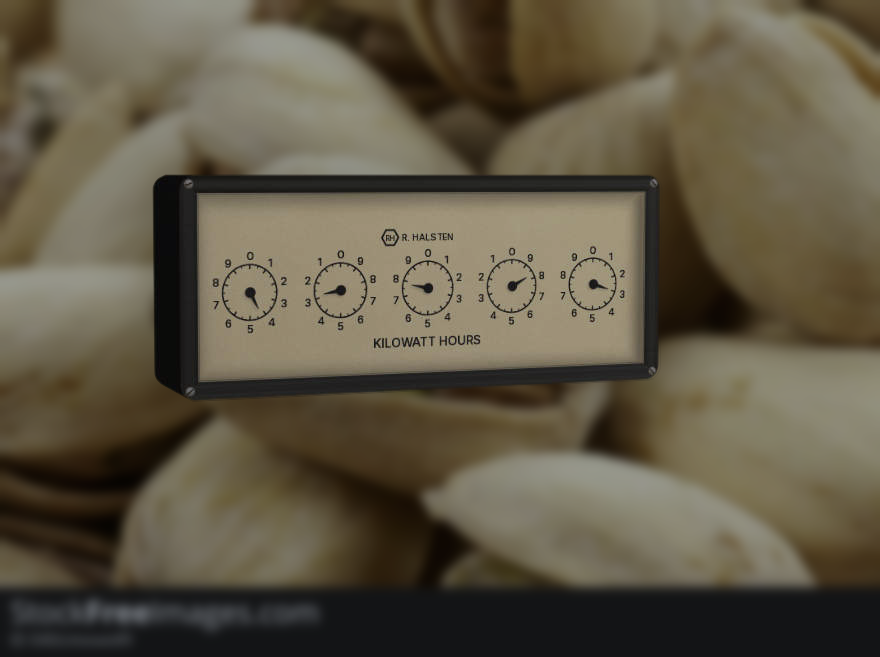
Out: {"value": 42783, "unit": "kWh"}
